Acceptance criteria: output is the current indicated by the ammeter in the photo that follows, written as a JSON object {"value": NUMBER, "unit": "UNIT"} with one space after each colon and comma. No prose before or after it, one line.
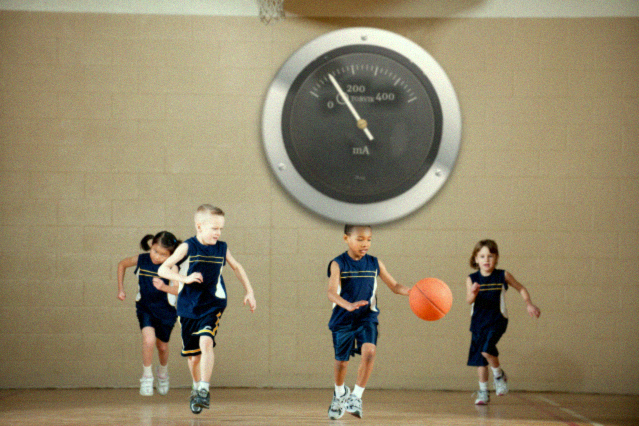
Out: {"value": 100, "unit": "mA"}
